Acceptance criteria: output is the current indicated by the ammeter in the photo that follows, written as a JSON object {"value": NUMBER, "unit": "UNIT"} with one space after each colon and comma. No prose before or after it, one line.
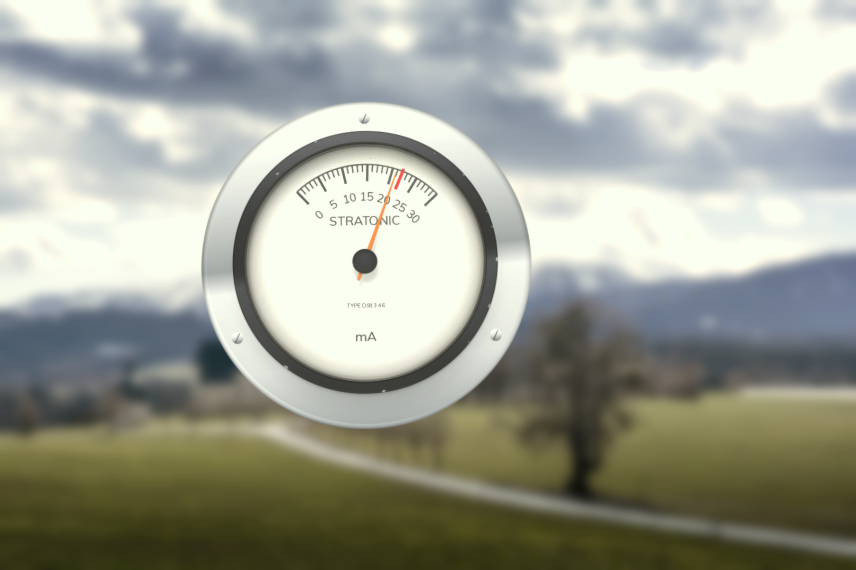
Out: {"value": 21, "unit": "mA"}
